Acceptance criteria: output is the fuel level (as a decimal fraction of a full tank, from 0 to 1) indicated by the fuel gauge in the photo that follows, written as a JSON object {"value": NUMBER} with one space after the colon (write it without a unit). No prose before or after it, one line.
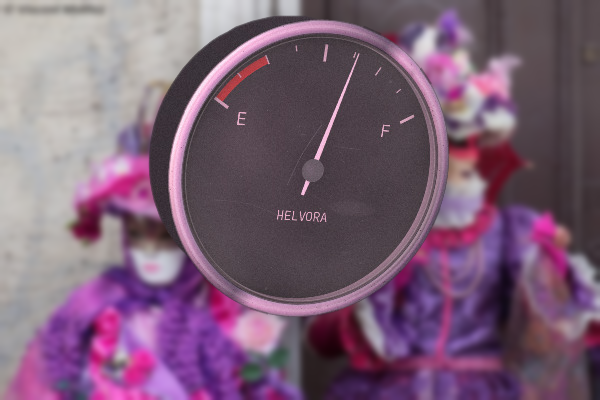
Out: {"value": 0.625}
